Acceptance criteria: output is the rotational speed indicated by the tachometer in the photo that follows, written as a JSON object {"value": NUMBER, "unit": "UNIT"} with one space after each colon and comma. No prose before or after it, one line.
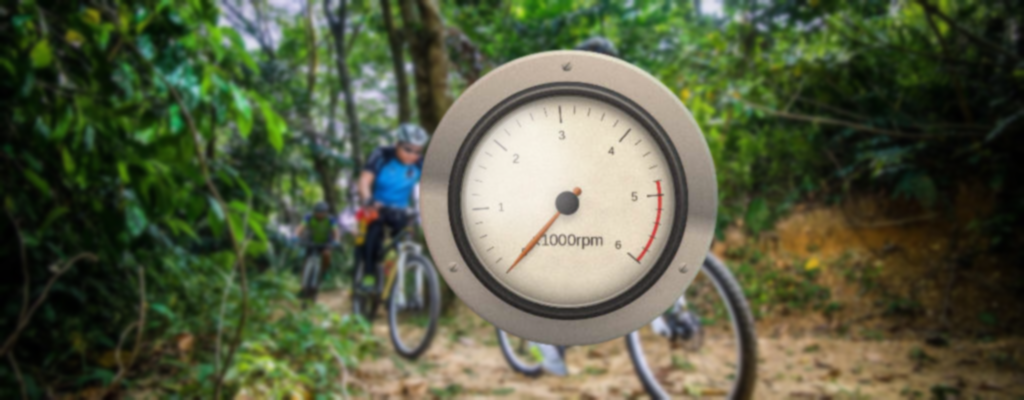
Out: {"value": 0, "unit": "rpm"}
